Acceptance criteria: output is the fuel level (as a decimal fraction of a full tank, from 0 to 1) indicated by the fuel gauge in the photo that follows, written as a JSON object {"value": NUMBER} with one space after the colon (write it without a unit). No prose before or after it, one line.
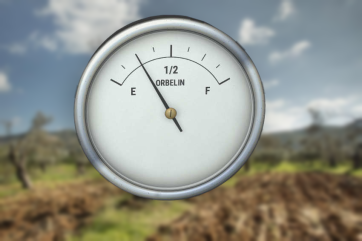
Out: {"value": 0.25}
